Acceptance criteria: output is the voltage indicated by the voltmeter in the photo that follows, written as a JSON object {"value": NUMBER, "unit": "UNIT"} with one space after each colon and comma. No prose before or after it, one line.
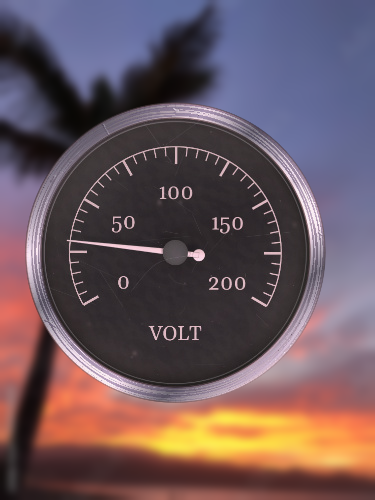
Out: {"value": 30, "unit": "V"}
